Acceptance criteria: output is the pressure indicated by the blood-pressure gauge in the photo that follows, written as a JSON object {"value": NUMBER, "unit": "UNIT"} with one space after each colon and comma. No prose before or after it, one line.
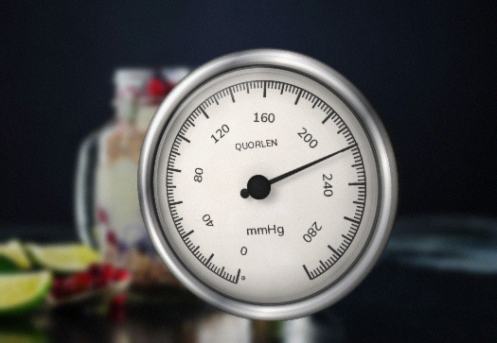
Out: {"value": 220, "unit": "mmHg"}
